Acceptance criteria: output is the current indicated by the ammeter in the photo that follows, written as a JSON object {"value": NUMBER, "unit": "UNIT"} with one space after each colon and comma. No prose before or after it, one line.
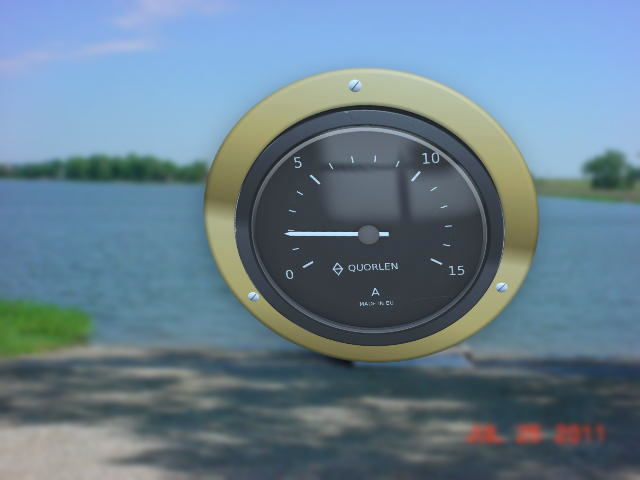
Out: {"value": 2, "unit": "A"}
